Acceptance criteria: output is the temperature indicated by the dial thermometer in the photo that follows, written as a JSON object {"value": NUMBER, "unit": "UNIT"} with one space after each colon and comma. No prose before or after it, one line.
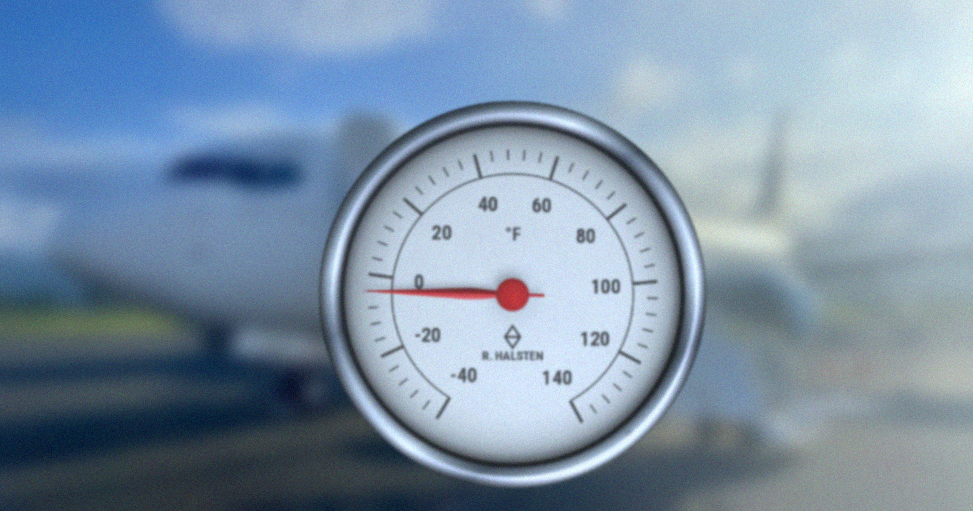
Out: {"value": -4, "unit": "°F"}
